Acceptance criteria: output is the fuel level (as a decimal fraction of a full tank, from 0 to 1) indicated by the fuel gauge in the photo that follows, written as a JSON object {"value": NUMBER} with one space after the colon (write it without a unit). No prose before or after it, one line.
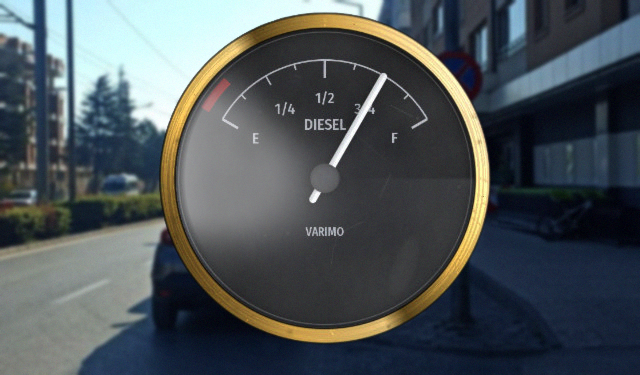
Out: {"value": 0.75}
